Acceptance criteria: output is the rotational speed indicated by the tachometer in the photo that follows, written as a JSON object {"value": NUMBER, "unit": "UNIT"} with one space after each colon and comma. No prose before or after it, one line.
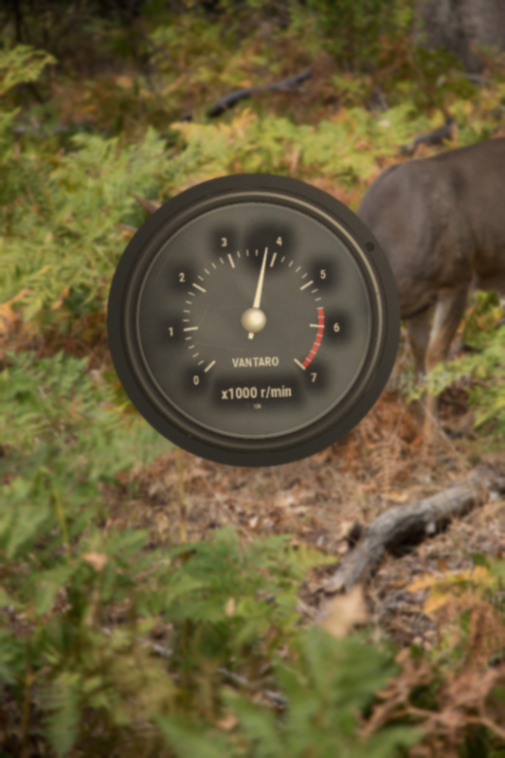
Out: {"value": 3800, "unit": "rpm"}
